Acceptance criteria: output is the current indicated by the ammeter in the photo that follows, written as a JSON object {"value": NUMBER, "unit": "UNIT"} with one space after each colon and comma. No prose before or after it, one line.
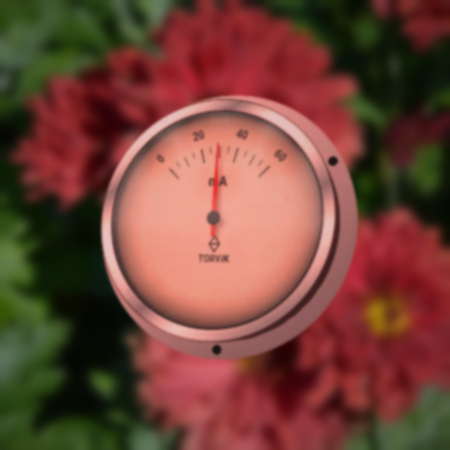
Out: {"value": 30, "unit": "mA"}
